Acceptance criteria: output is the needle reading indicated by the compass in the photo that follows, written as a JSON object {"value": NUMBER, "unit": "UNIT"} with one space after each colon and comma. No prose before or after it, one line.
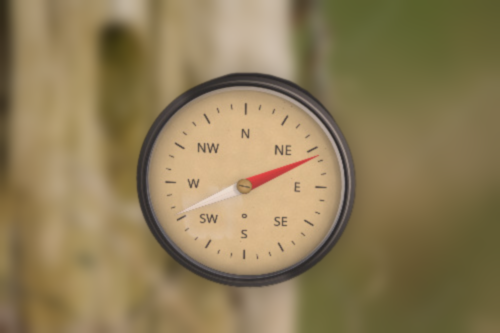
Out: {"value": 65, "unit": "°"}
